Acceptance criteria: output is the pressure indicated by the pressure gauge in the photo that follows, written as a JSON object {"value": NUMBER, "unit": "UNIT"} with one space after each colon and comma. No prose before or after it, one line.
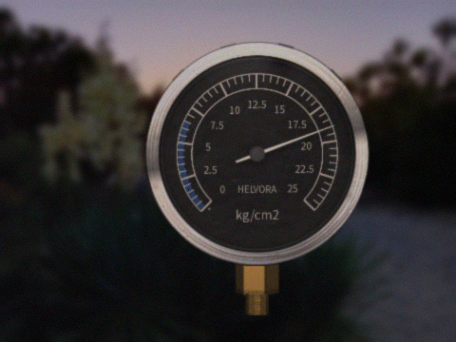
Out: {"value": 19, "unit": "kg/cm²"}
